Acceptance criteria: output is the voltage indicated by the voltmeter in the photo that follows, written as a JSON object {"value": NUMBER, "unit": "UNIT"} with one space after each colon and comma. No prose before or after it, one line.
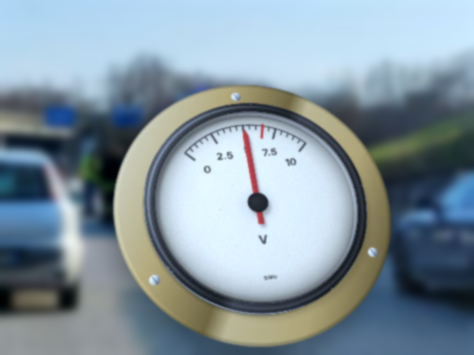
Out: {"value": 5, "unit": "V"}
